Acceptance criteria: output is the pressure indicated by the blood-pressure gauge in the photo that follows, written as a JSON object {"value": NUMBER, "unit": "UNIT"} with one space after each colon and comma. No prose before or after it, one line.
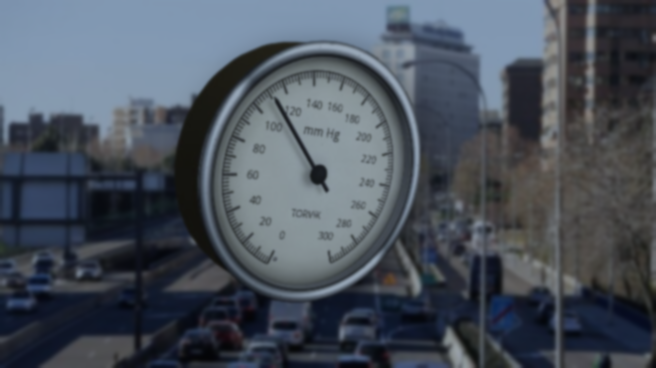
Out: {"value": 110, "unit": "mmHg"}
